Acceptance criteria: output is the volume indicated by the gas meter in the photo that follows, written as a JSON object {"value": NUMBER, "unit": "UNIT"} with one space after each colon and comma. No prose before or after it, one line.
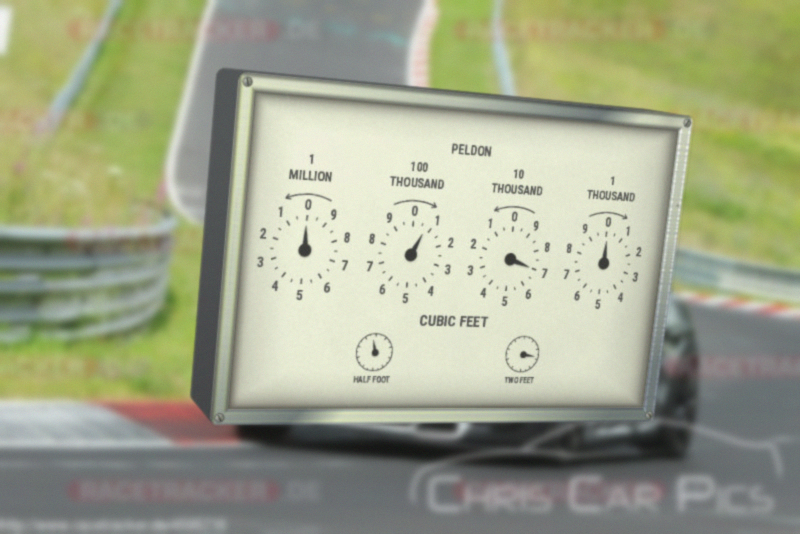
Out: {"value": 7000, "unit": "ft³"}
